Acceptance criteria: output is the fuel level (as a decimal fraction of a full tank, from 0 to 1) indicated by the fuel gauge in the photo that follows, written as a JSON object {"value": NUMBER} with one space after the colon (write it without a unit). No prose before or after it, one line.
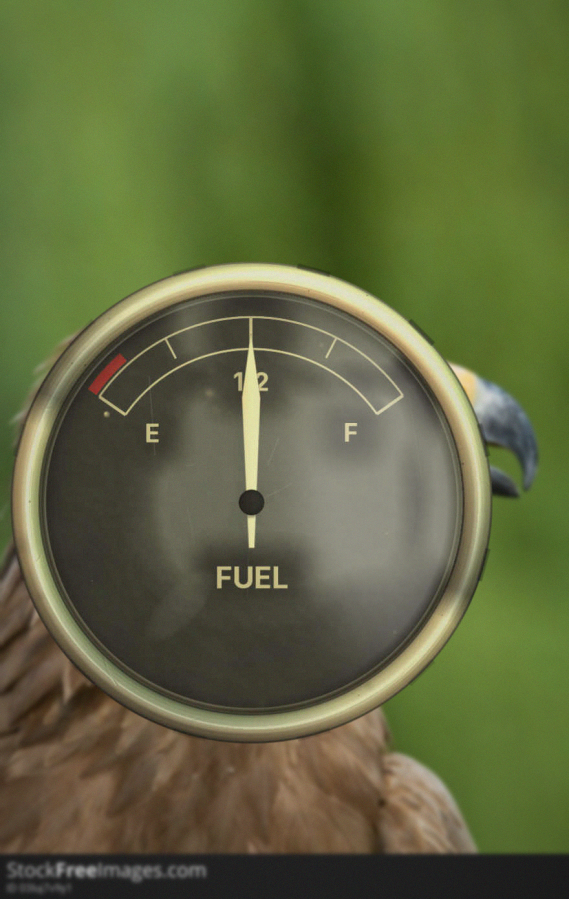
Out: {"value": 0.5}
